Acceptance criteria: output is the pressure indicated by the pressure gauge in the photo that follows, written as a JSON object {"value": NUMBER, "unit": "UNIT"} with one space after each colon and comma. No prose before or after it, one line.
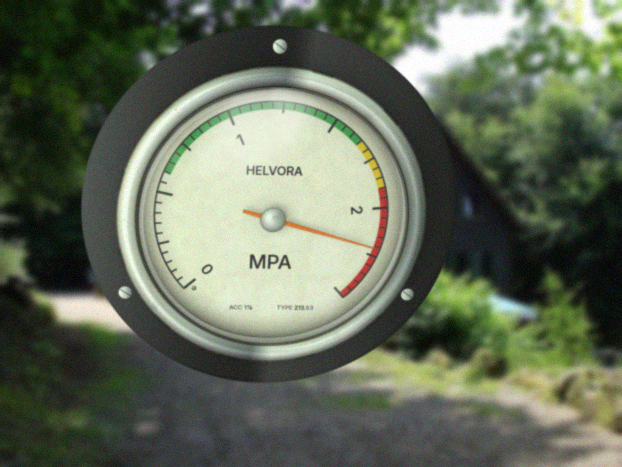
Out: {"value": 2.2, "unit": "MPa"}
